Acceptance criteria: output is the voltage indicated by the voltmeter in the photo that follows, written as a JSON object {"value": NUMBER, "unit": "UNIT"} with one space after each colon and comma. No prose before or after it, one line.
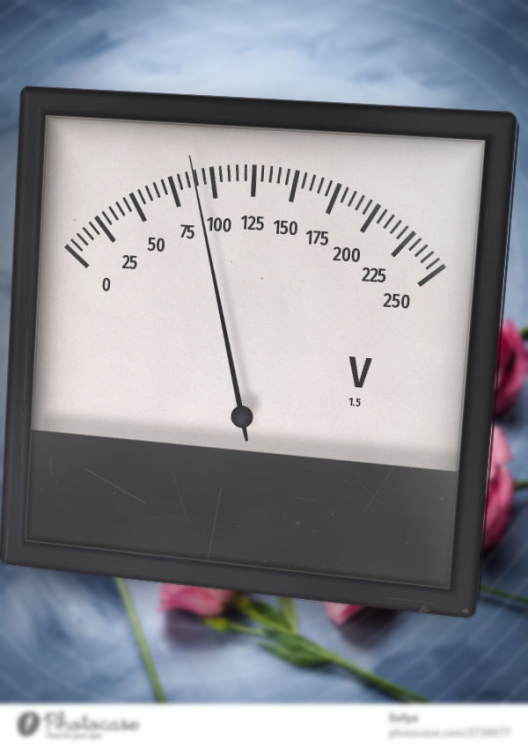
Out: {"value": 90, "unit": "V"}
